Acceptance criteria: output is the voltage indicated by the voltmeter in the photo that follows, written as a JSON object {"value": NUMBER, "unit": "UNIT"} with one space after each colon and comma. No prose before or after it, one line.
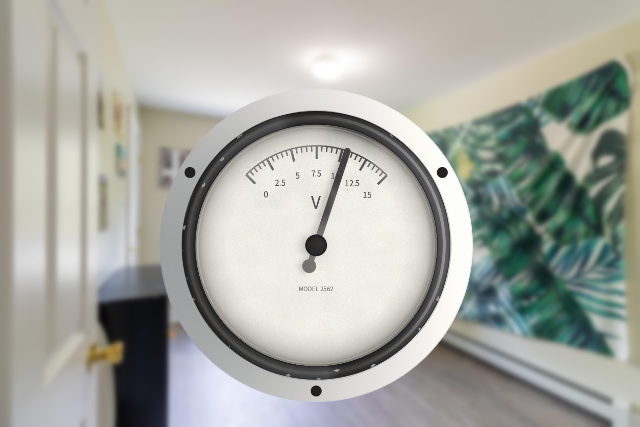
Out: {"value": 10.5, "unit": "V"}
